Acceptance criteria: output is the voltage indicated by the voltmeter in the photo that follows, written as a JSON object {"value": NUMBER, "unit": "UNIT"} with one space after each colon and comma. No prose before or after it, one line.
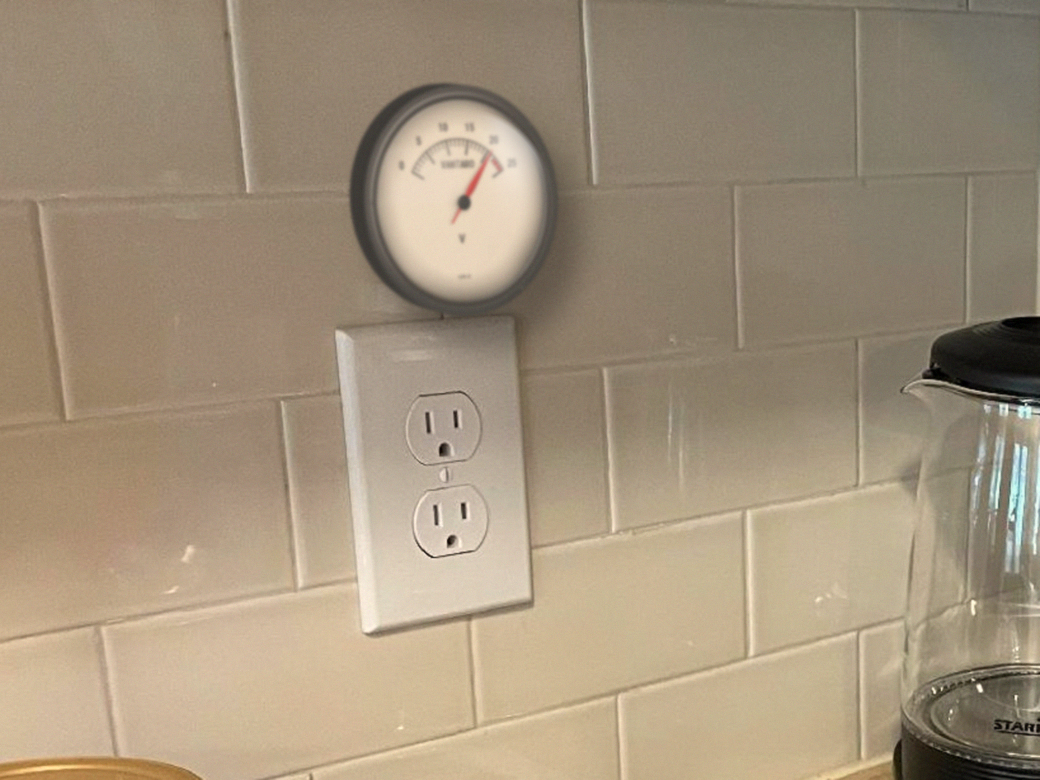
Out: {"value": 20, "unit": "V"}
